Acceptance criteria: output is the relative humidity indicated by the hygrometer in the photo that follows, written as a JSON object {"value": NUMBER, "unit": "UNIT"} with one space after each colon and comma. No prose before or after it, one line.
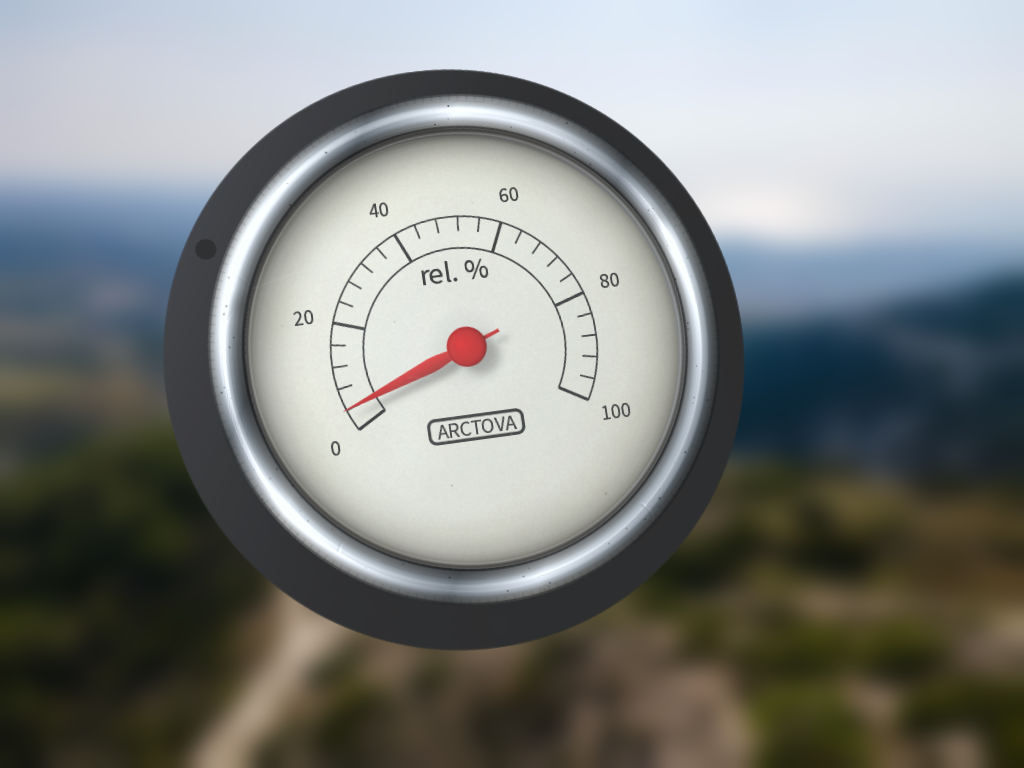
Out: {"value": 4, "unit": "%"}
